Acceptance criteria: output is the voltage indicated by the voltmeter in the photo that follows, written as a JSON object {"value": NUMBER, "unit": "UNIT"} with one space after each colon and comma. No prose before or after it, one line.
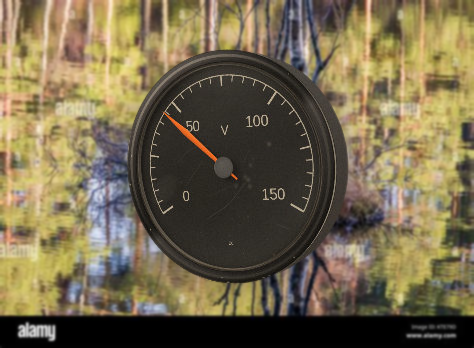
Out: {"value": 45, "unit": "V"}
